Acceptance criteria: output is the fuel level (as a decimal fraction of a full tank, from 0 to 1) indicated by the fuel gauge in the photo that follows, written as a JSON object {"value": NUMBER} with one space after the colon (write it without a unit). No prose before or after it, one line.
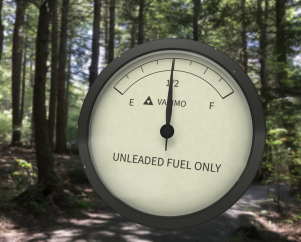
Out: {"value": 0.5}
